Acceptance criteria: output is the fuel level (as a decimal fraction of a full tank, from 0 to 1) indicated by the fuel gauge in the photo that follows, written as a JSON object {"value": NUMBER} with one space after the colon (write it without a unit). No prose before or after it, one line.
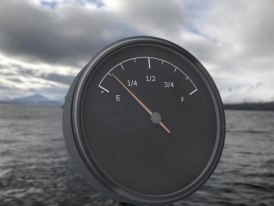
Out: {"value": 0.125}
